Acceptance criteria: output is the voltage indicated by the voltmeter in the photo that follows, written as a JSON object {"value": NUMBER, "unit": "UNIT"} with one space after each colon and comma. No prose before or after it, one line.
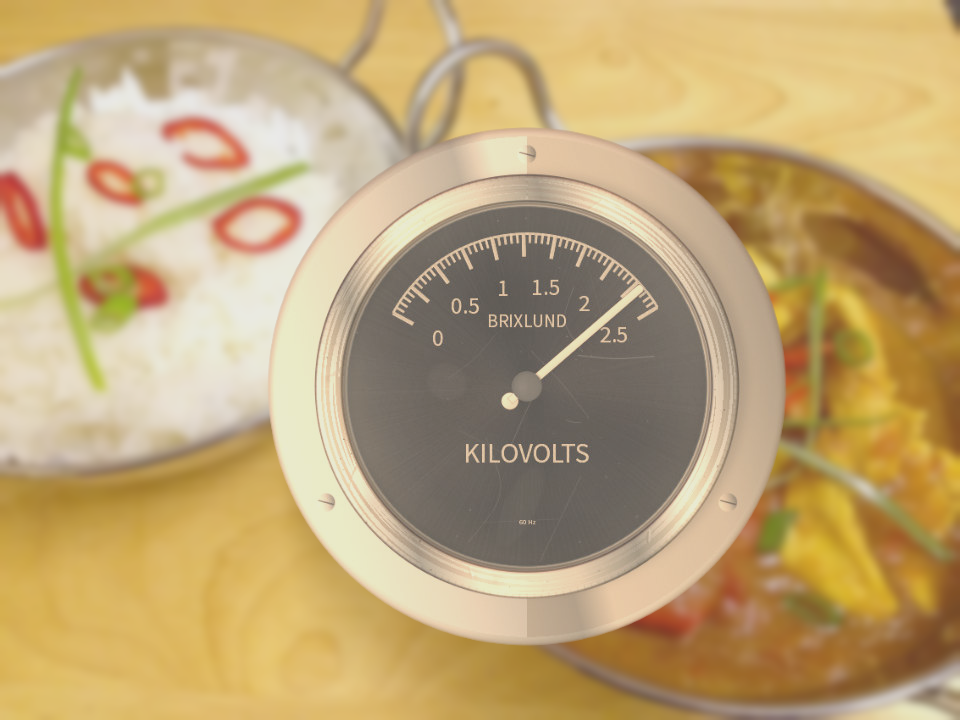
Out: {"value": 2.3, "unit": "kV"}
